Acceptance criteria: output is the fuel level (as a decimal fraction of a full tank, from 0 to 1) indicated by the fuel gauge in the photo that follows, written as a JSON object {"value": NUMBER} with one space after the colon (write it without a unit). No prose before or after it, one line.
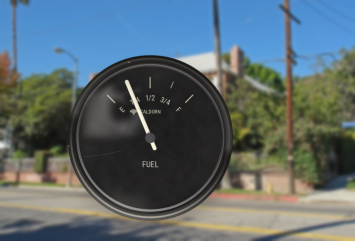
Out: {"value": 0.25}
